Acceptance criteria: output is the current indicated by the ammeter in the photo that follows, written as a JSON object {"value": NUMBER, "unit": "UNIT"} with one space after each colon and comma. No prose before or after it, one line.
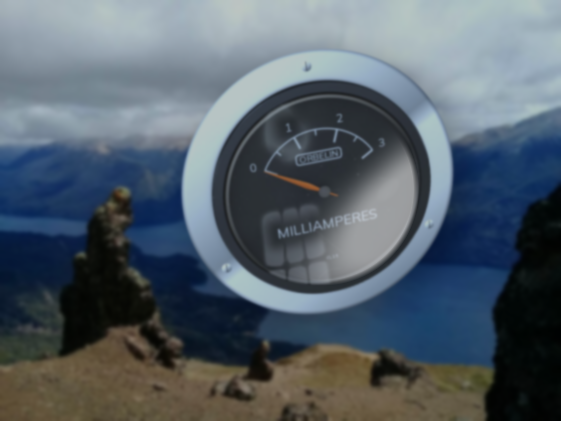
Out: {"value": 0, "unit": "mA"}
